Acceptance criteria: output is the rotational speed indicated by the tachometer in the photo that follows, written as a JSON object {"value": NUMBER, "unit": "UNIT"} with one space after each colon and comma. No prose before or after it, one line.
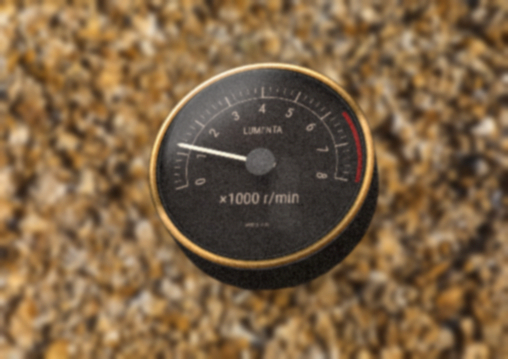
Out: {"value": 1200, "unit": "rpm"}
